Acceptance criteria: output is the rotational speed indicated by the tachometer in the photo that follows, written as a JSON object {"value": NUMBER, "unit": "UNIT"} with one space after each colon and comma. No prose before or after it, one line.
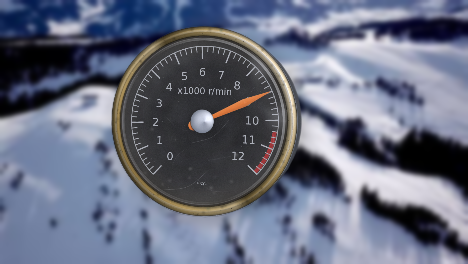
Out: {"value": 9000, "unit": "rpm"}
